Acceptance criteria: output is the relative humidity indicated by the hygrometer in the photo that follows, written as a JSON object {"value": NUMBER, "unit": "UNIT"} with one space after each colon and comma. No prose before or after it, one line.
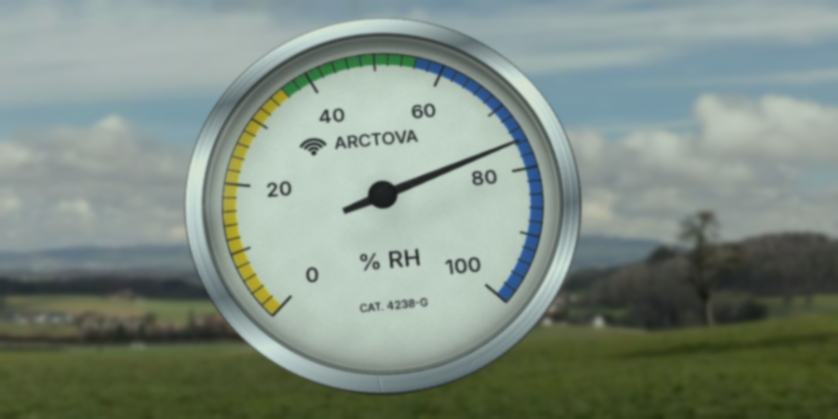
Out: {"value": 76, "unit": "%"}
